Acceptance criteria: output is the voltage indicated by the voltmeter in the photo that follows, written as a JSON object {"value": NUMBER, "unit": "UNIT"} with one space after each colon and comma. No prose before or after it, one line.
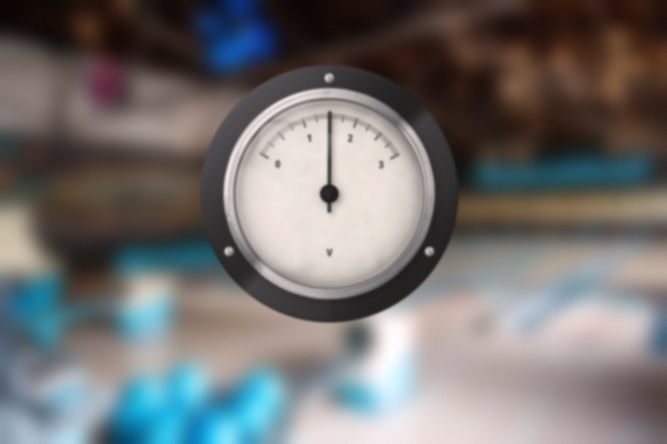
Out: {"value": 1.5, "unit": "V"}
